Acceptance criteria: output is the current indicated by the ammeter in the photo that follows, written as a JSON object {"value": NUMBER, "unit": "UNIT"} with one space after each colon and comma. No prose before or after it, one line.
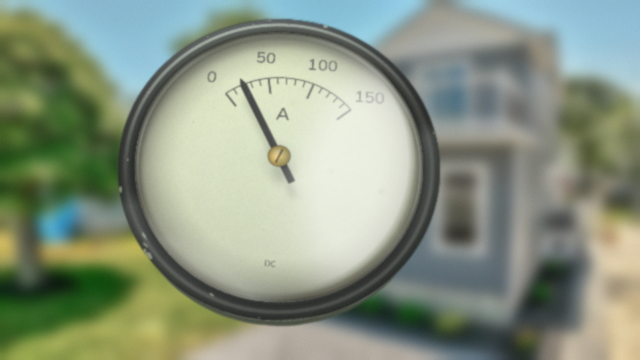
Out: {"value": 20, "unit": "A"}
